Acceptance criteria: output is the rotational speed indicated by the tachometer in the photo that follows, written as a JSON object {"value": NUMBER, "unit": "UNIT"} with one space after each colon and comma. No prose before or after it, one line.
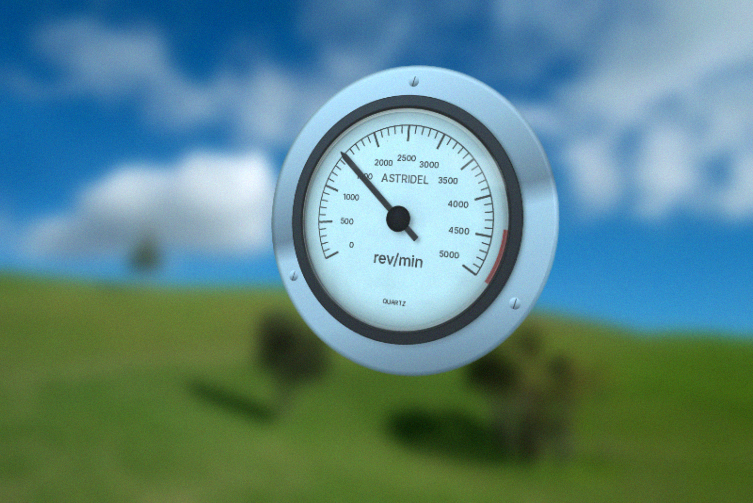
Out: {"value": 1500, "unit": "rpm"}
